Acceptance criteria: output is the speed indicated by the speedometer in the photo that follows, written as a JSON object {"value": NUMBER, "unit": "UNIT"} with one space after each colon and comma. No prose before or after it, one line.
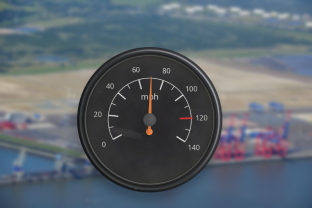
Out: {"value": 70, "unit": "mph"}
